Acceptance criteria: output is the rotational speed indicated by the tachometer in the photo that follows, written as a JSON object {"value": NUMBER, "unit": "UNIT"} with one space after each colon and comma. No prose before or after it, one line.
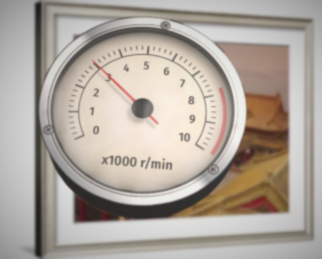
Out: {"value": 3000, "unit": "rpm"}
